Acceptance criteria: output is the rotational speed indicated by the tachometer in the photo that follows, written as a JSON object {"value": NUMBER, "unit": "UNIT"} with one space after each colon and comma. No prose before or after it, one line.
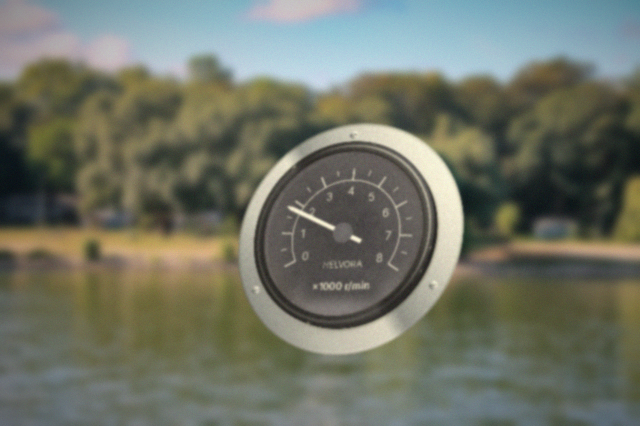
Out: {"value": 1750, "unit": "rpm"}
